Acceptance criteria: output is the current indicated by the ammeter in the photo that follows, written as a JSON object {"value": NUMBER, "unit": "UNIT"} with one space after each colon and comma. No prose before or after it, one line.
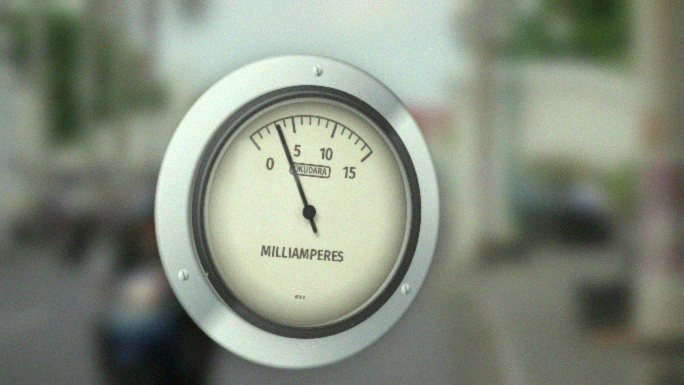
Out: {"value": 3, "unit": "mA"}
